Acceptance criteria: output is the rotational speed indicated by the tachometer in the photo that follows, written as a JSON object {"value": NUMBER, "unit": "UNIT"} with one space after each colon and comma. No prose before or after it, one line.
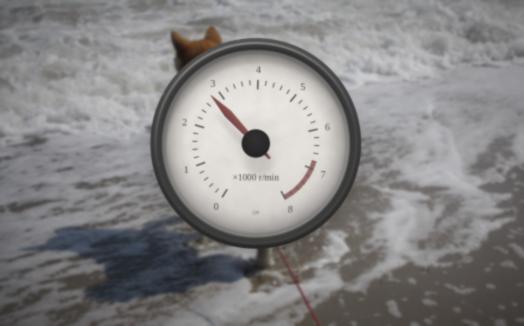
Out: {"value": 2800, "unit": "rpm"}
